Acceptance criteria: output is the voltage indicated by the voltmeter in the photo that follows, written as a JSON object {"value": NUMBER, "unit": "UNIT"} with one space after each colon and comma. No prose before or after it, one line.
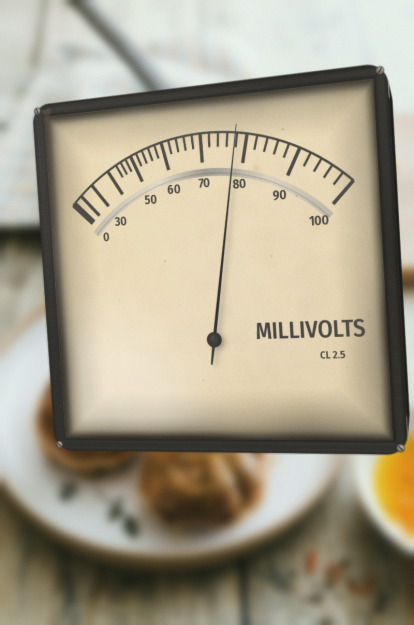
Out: {"value": 78, "unit": "mV"}
